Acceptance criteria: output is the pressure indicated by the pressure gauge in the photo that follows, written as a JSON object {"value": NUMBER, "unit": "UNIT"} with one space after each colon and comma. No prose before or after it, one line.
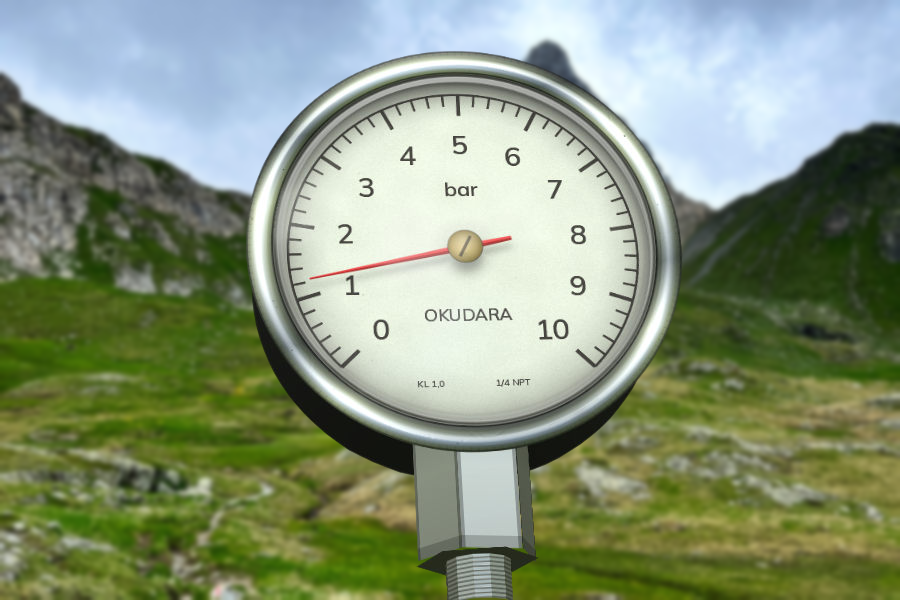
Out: {"value": 1.2, "unit": "bar"}
